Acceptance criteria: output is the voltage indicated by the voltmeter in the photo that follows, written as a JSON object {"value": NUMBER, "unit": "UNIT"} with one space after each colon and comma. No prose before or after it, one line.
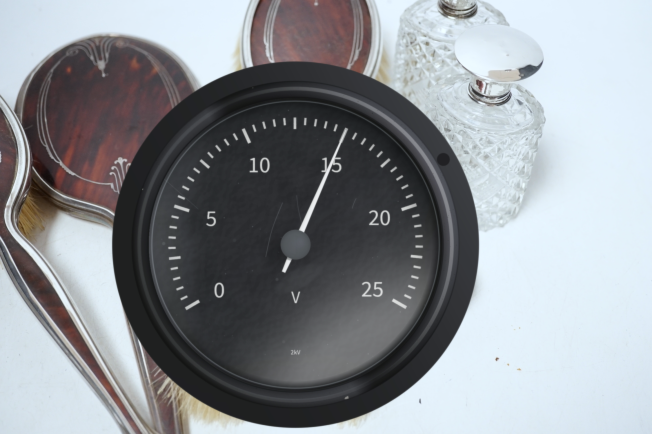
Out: {"value": 15, "unit": "V"}
